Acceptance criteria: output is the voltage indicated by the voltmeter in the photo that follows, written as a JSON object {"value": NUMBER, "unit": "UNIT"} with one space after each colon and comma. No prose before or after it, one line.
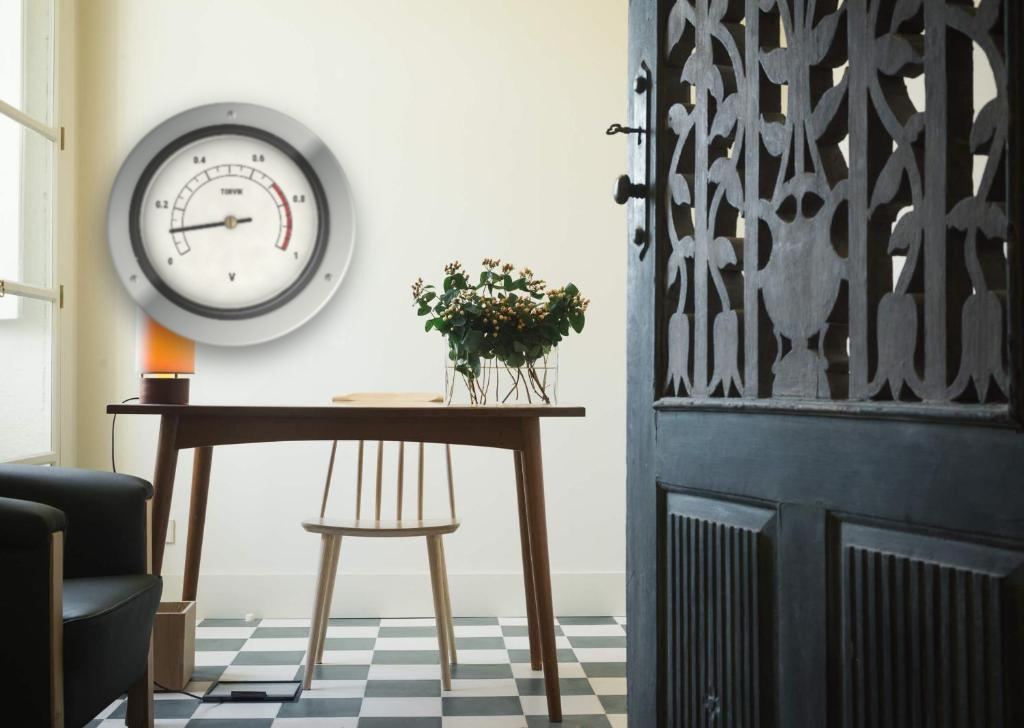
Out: {"value": 0.1, "unit": "V"}
